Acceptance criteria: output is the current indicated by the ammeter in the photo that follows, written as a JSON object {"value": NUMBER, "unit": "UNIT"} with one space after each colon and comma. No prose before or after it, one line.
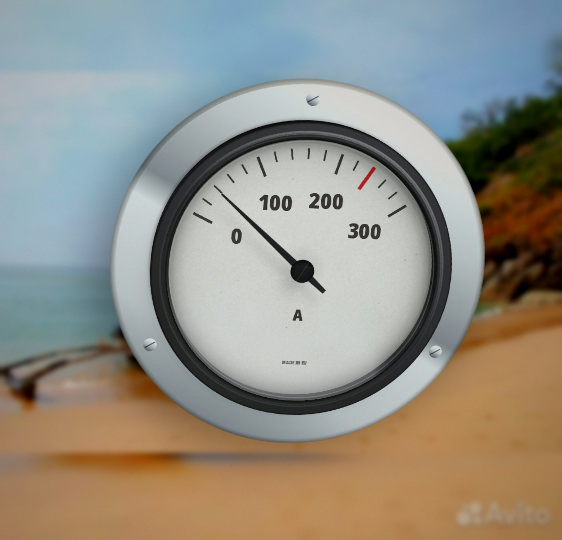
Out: {"value": 40, "unit": "A"}
